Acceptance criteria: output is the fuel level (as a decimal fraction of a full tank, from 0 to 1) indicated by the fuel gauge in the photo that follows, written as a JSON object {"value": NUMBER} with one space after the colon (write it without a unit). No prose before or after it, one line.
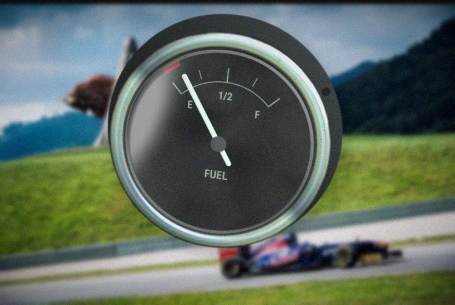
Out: {"value": 0.125}
